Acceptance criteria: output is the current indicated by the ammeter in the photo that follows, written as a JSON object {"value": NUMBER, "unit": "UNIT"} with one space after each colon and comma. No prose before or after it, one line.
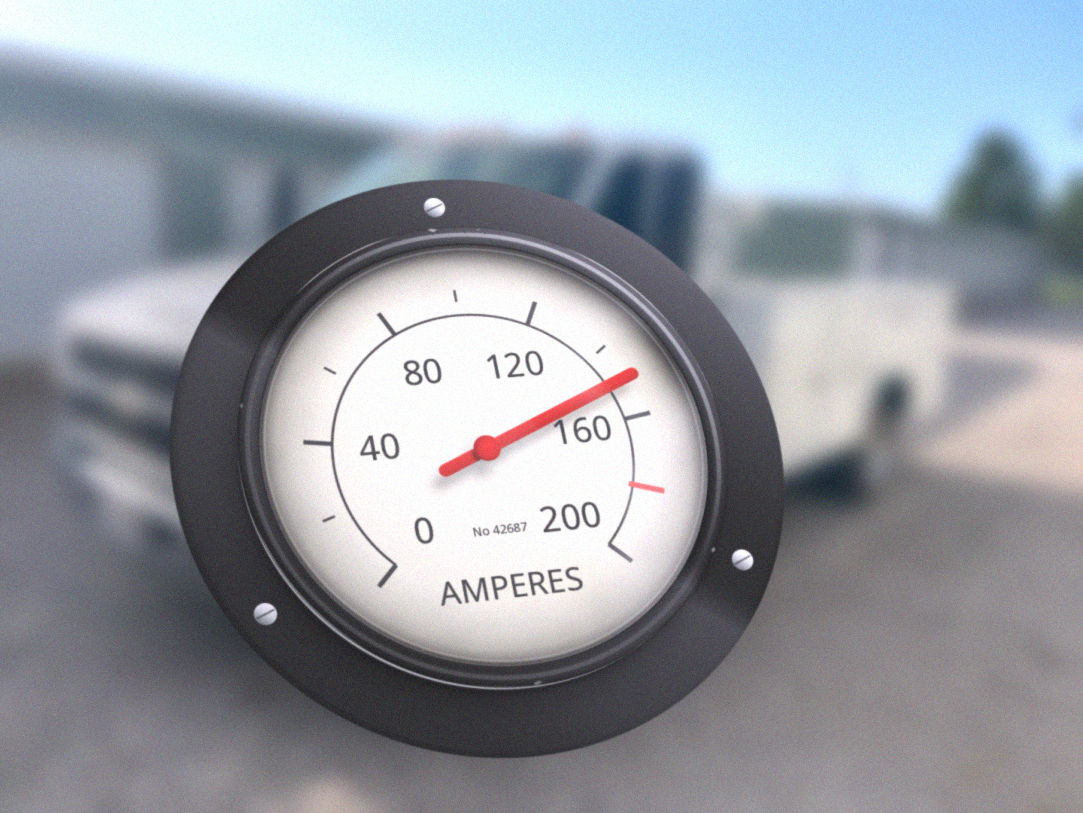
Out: {"value": 150, "unit": "A"}
